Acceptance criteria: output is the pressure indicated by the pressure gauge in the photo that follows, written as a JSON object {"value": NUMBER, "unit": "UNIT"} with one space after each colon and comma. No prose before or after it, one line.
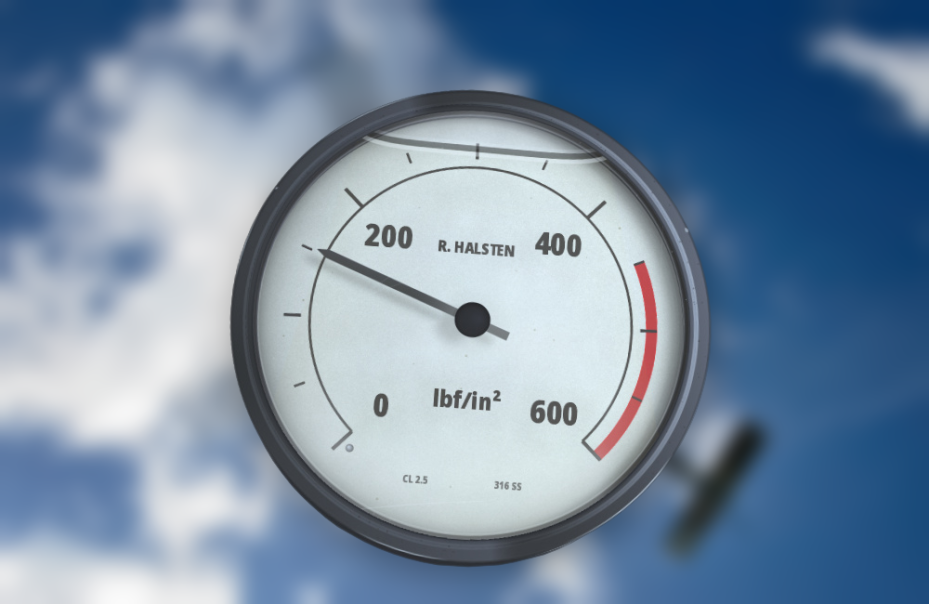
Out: {"value": 150, "unit": "psi"}
